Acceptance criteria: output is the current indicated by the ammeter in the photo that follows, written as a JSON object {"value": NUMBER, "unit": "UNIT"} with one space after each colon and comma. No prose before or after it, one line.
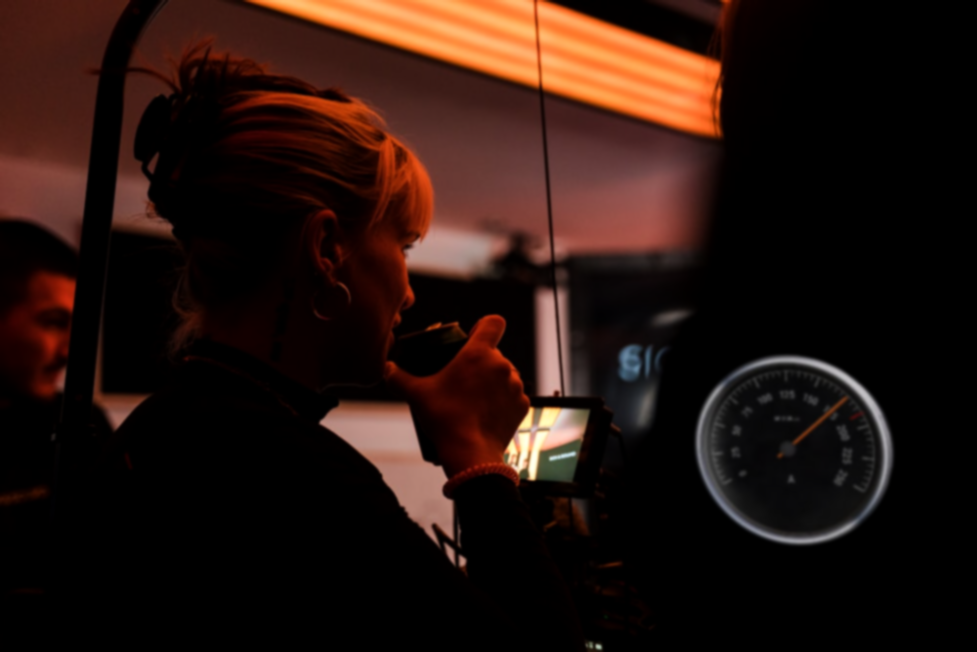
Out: {"value": 175, "unit": "A"}
